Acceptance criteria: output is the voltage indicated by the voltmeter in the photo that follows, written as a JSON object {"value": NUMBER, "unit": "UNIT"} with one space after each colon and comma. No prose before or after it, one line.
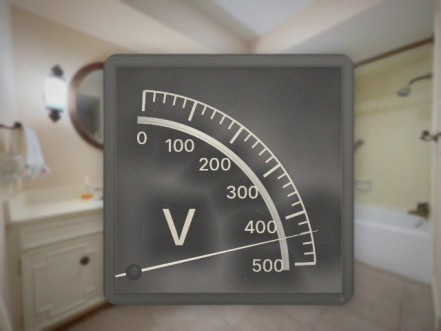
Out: {"value": 440, "unit": "V"}
